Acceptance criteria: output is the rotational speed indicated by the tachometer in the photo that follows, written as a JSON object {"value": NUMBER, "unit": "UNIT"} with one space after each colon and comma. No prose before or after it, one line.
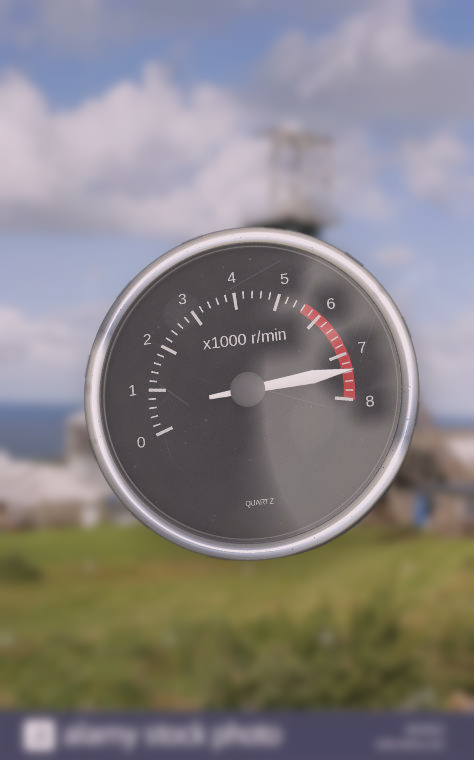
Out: {"value": 7400, "unit": "rpm"}
